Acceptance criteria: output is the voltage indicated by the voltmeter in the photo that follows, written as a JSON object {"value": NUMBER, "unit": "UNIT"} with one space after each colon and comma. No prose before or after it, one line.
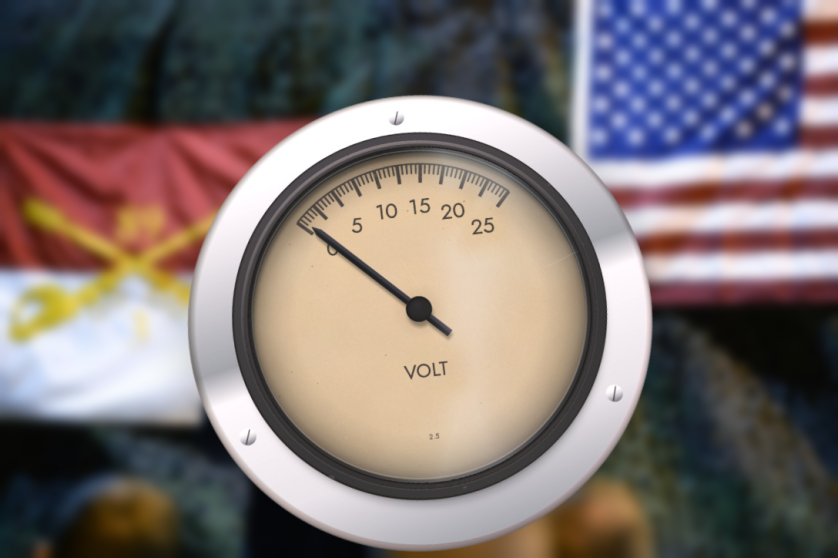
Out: {"value": 0.5, "unit": "V"}
